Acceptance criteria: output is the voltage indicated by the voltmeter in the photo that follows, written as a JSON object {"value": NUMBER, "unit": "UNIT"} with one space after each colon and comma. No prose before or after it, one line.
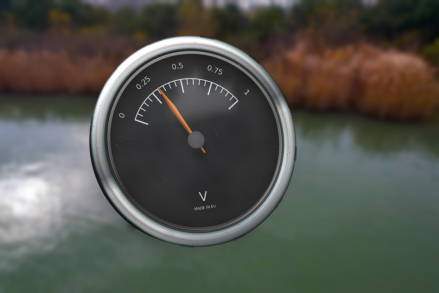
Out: {"value": 0.3, "unit": "V"}
